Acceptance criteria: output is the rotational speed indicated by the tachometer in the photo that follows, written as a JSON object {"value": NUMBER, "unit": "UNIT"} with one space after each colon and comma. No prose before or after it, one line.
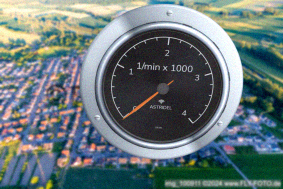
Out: {"value": 0, "unit": "rpm"}
